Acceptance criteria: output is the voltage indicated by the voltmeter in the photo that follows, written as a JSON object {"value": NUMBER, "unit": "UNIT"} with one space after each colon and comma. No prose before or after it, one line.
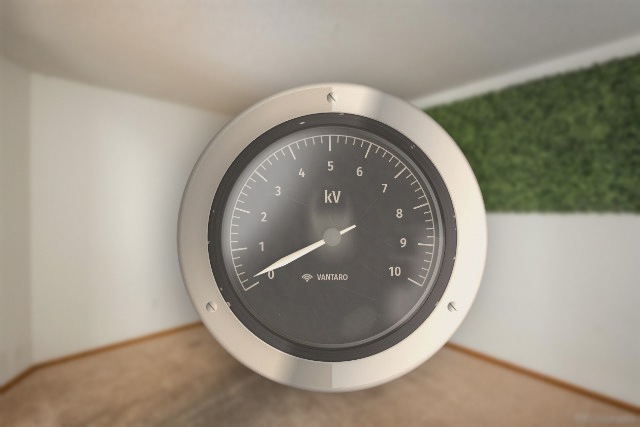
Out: {"value": 0.2, "unit": "kV"}
